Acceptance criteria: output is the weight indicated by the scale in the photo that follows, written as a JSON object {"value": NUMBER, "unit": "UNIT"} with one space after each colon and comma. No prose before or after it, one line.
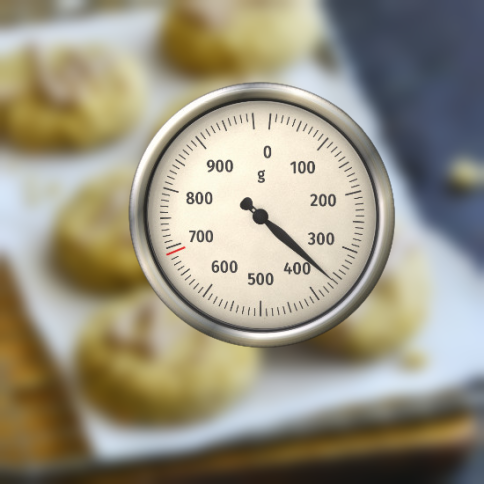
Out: {"value": 360, "unit": "g"}
